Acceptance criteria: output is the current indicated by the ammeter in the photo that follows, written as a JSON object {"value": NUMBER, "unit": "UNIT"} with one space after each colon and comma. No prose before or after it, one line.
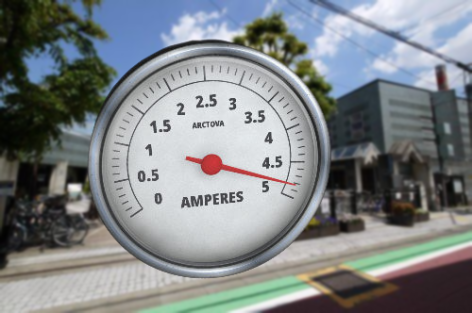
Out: {"value": 4.8, "unit": "A"}
